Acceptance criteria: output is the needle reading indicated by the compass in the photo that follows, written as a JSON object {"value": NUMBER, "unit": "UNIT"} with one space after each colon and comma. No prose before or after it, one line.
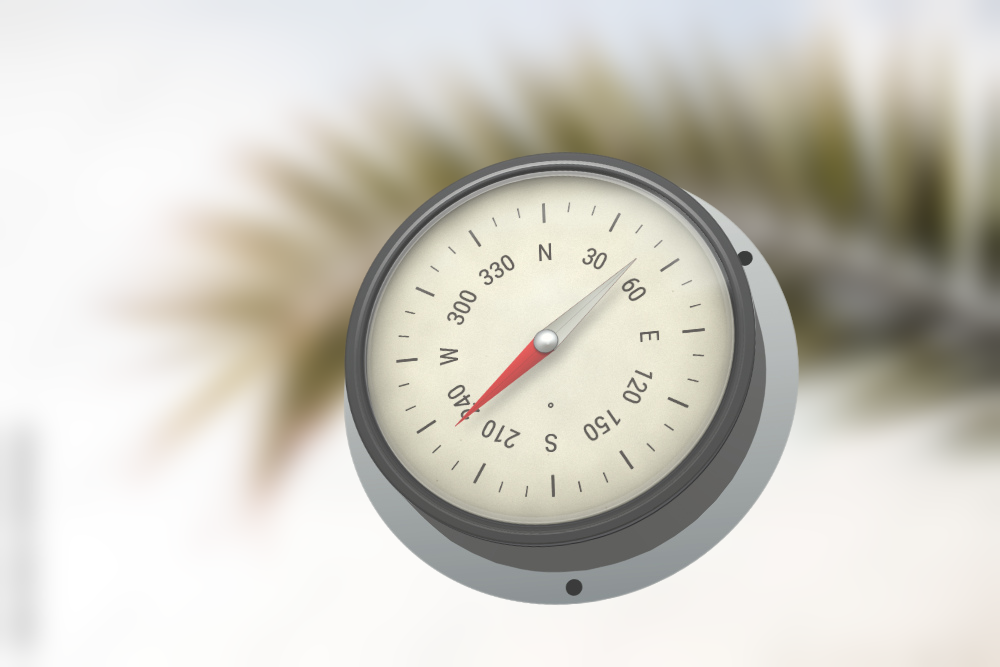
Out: {"value": 230, "unit": "°"}
